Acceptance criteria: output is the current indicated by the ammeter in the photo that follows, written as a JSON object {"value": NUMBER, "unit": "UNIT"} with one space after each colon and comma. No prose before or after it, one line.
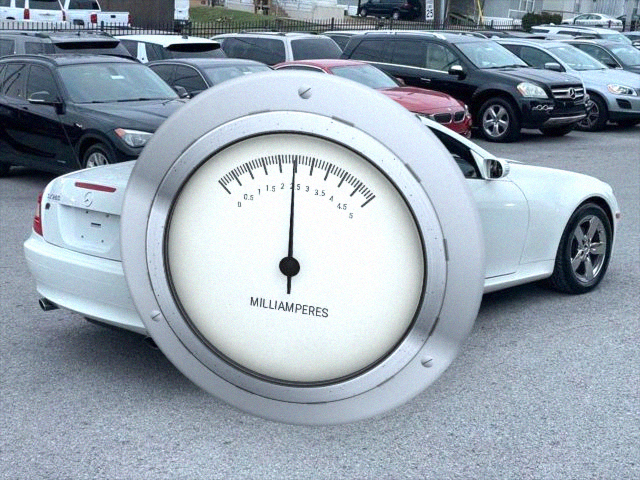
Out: {"value": 2.5, "unit": "mA"}
